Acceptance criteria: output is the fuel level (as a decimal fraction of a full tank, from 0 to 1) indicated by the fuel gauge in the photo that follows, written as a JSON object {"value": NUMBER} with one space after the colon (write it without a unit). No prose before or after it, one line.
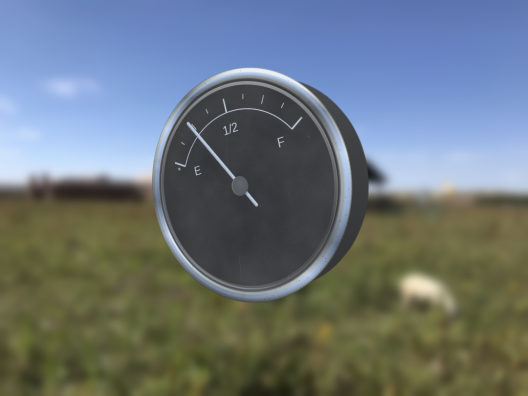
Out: {"value": 0.25}
